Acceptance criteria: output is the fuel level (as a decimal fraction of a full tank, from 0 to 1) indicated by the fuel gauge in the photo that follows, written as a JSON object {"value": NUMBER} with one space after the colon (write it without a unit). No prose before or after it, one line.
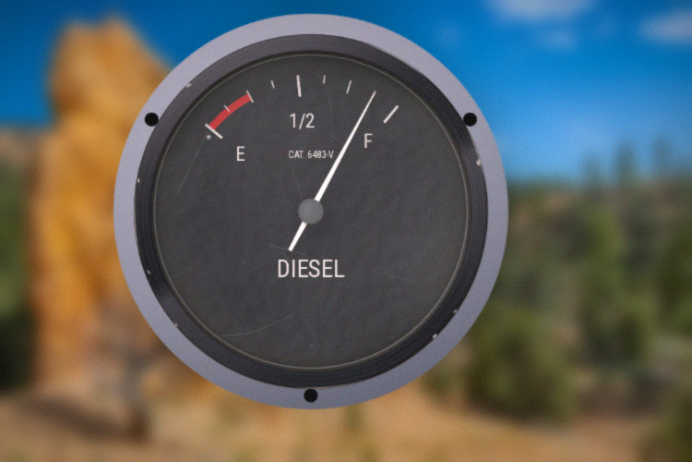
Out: {"value": 0.875}
